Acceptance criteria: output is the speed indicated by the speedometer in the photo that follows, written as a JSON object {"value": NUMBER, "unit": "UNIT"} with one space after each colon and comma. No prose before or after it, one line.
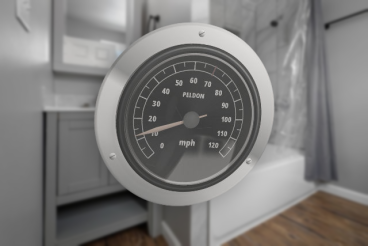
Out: {"value": 12.5, "unit": "mph"}
